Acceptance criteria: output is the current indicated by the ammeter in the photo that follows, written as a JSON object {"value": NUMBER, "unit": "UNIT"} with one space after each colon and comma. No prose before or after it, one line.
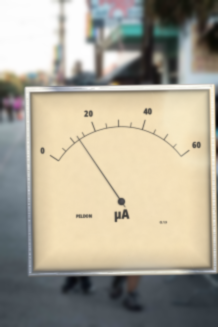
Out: {"value": 12.5, "unit": "µA"}
